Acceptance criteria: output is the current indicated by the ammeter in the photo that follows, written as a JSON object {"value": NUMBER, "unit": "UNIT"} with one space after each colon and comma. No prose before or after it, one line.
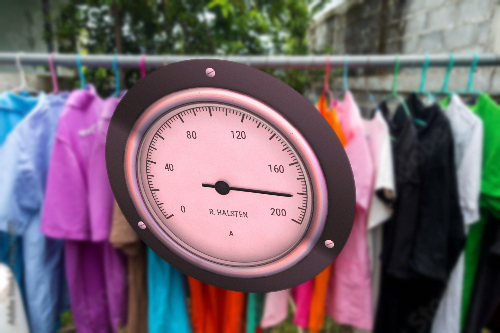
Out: {"value": 180, "unit": "A"}
